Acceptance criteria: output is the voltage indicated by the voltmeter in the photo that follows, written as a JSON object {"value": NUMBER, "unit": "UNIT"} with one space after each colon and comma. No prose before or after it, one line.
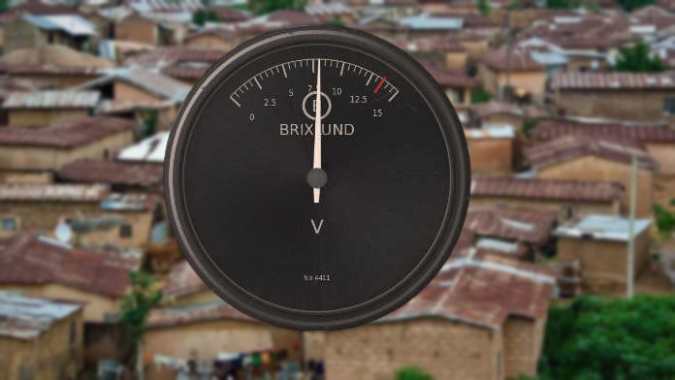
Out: {"value": 8, "unit": "V"}
